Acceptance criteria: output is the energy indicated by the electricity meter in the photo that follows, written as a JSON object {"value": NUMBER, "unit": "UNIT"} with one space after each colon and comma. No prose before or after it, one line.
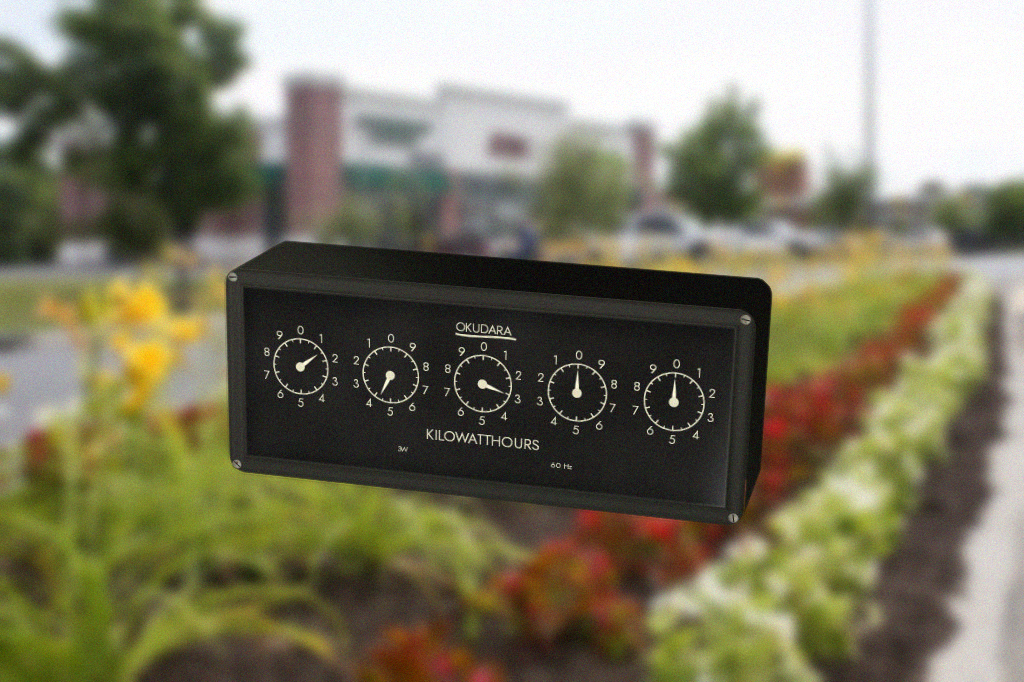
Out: {"value": 14300, "unit": "kWh"}
